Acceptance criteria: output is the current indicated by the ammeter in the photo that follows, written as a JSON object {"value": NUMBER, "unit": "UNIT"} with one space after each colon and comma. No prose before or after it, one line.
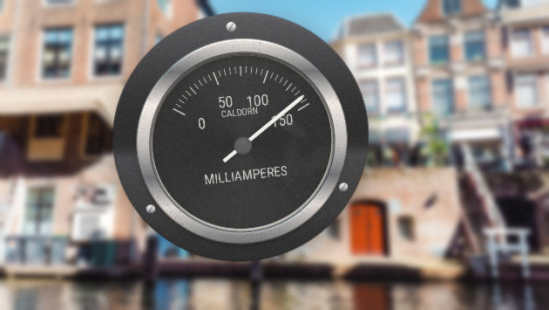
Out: {"value": 140, "unit": "mA"}
